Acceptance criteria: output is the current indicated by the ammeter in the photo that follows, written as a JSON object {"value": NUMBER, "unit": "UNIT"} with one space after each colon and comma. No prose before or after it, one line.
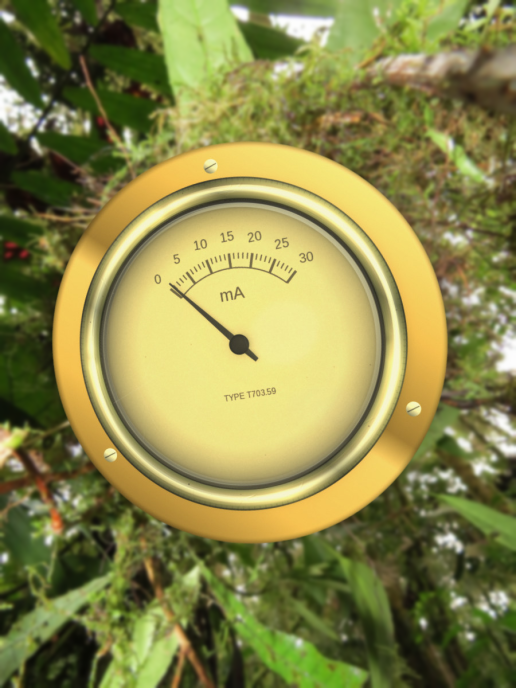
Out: {"value": 1, "unit": "mA"}
